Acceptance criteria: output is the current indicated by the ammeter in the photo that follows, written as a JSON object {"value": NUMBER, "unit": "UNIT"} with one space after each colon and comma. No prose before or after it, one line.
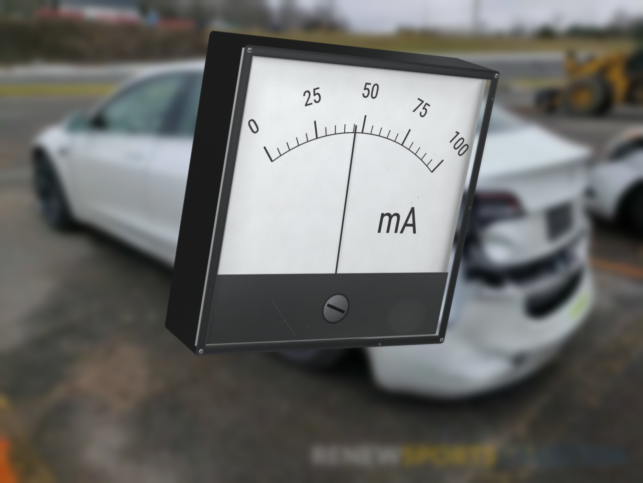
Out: {"value": 45, "unit": "mA"}
